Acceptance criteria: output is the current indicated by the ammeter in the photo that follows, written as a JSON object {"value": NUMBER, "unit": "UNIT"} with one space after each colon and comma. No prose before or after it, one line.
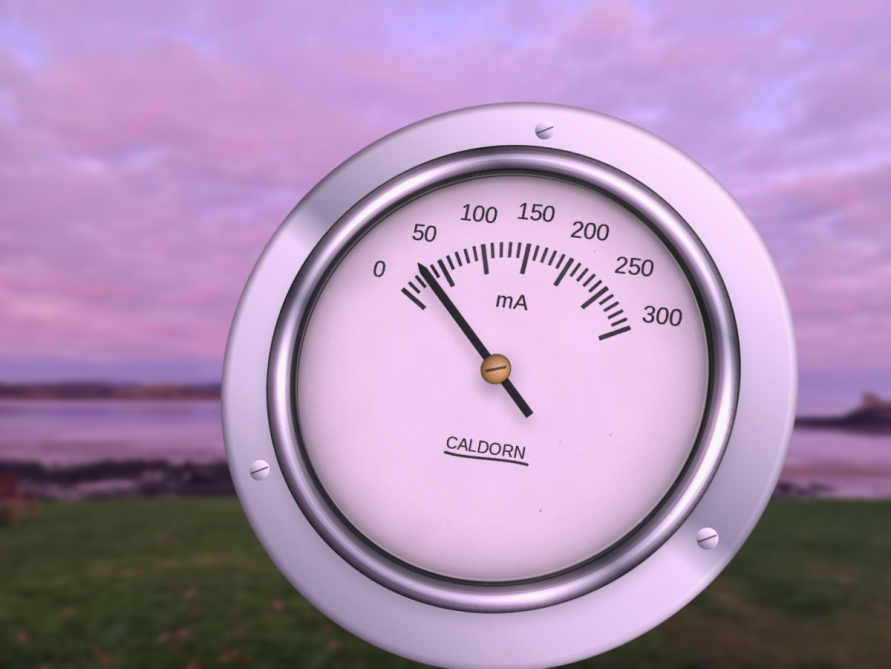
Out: {"value": 30, "unit": "mA"}
